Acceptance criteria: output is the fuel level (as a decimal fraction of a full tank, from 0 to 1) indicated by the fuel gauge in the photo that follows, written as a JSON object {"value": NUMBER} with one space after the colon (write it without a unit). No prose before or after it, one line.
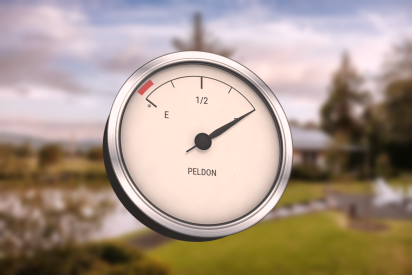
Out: {"value": 1}
